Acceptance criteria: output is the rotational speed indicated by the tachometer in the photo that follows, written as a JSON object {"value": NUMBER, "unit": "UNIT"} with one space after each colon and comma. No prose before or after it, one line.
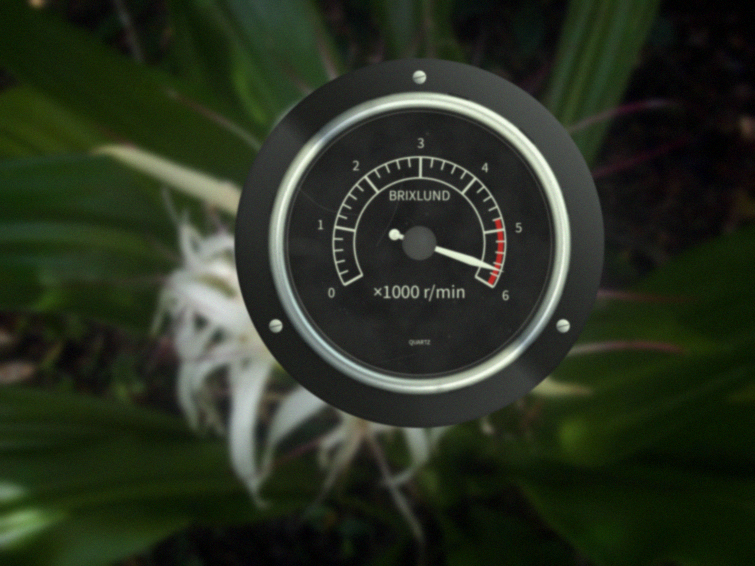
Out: {"value": 5700, "unit": "rpm"}
